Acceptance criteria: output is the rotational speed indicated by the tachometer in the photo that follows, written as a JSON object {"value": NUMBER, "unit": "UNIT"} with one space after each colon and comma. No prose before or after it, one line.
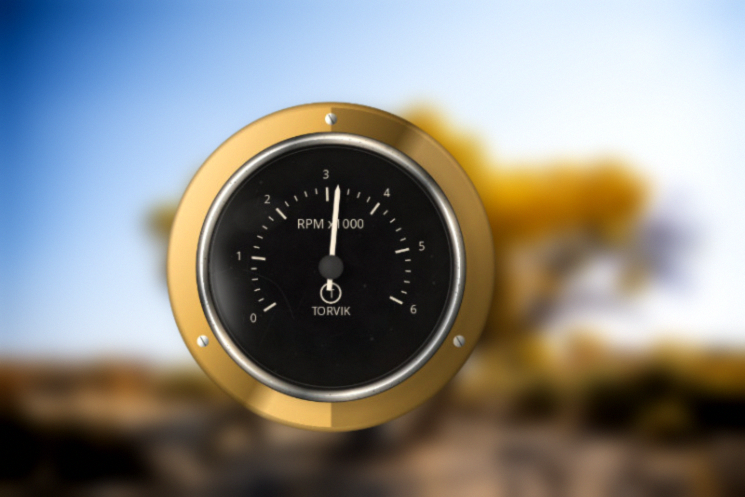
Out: {"value": 3200, "unit": "rpm"}
